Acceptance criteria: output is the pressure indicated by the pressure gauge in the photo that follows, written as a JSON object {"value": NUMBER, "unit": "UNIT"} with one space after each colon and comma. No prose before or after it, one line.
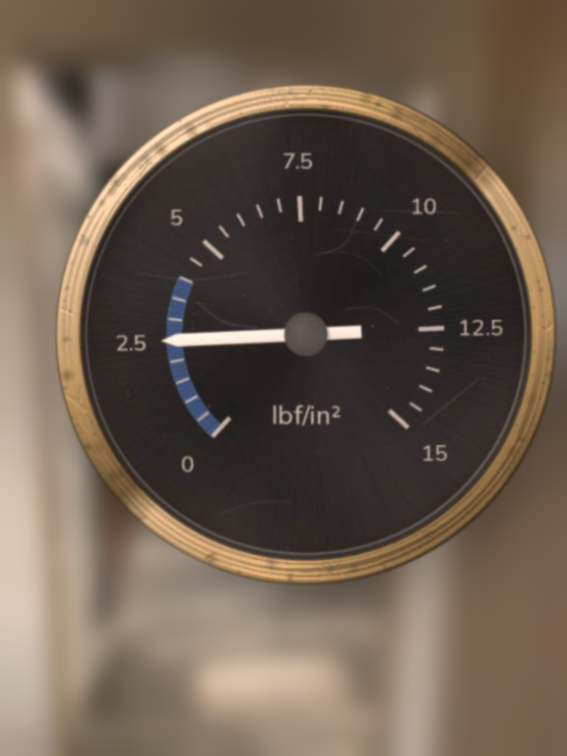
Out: {"value": 2.5, "unit": "psi"}
